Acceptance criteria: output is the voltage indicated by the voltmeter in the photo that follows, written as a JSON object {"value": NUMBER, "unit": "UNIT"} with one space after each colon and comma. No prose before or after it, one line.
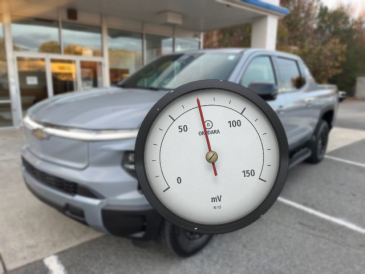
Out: {"value": 70, "unit": "mV"}
